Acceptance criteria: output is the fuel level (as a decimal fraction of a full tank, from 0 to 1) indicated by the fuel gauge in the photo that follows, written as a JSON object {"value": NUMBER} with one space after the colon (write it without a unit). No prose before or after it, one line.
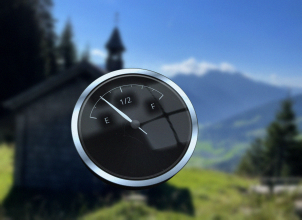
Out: {"value": 0.25}
